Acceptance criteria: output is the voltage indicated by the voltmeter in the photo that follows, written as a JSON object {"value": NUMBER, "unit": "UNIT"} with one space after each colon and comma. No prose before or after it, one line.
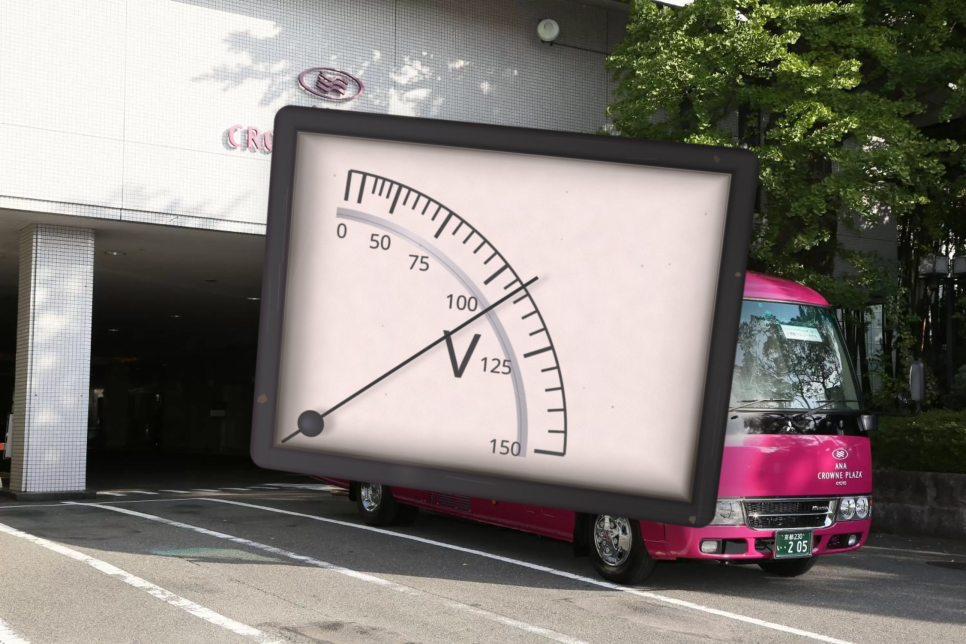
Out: {"value": 107.5, "unit": "V"}
